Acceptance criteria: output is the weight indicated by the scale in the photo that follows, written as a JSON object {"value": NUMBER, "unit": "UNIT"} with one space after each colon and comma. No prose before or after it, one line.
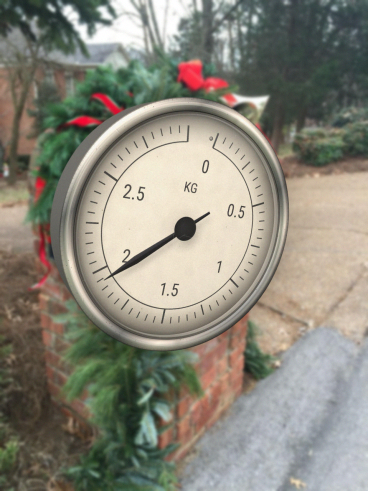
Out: {"value": 1.95, "unit": "kg"}
